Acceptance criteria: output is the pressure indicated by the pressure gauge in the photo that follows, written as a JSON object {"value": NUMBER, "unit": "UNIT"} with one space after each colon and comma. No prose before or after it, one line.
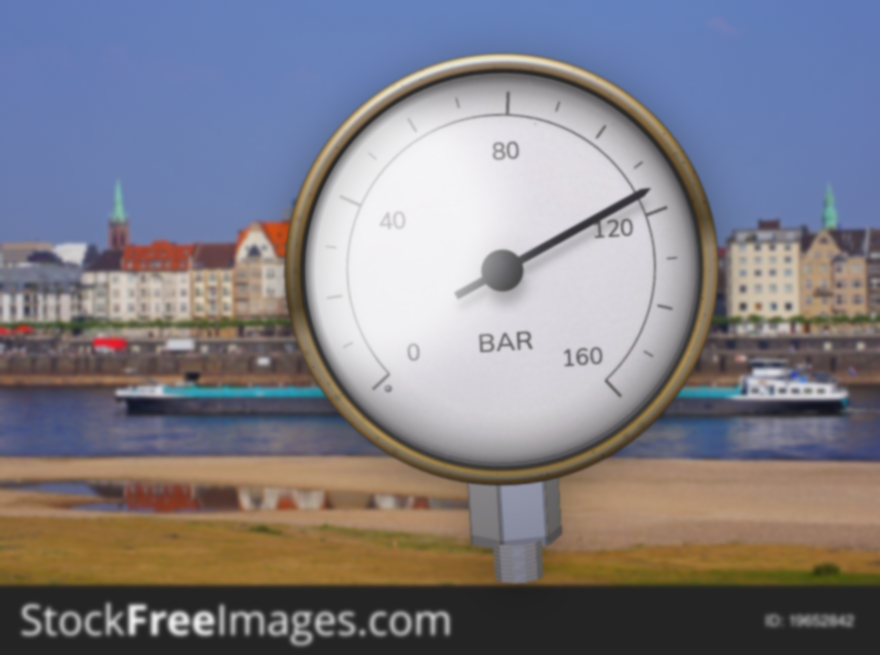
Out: {"value": 115, "unit": "bar"}
